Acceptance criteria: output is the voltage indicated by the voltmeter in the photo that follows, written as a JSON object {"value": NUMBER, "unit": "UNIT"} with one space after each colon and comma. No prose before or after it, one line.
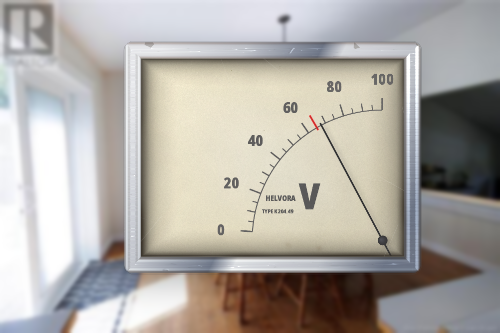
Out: {"value": 67.5, "unit": "V"}
